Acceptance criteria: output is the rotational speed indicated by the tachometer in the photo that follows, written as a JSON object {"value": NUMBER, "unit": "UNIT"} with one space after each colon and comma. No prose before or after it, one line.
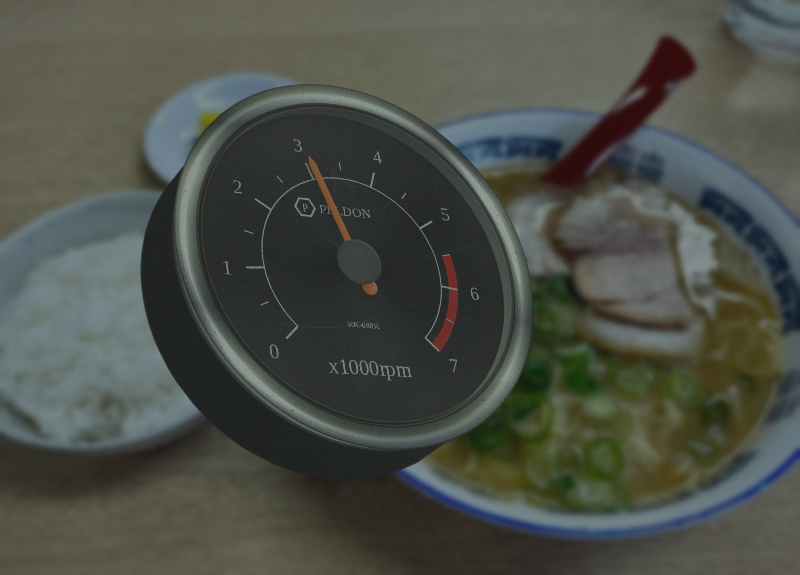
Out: {"value": 3000, "unit": "rpm"}
